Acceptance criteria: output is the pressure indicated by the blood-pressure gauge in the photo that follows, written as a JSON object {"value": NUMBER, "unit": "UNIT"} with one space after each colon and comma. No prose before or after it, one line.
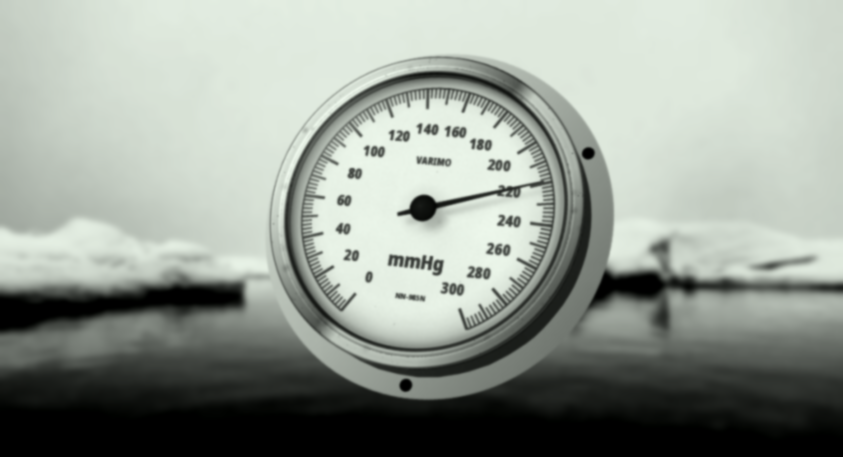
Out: {"value": 220, "unit": "mmHg"}
